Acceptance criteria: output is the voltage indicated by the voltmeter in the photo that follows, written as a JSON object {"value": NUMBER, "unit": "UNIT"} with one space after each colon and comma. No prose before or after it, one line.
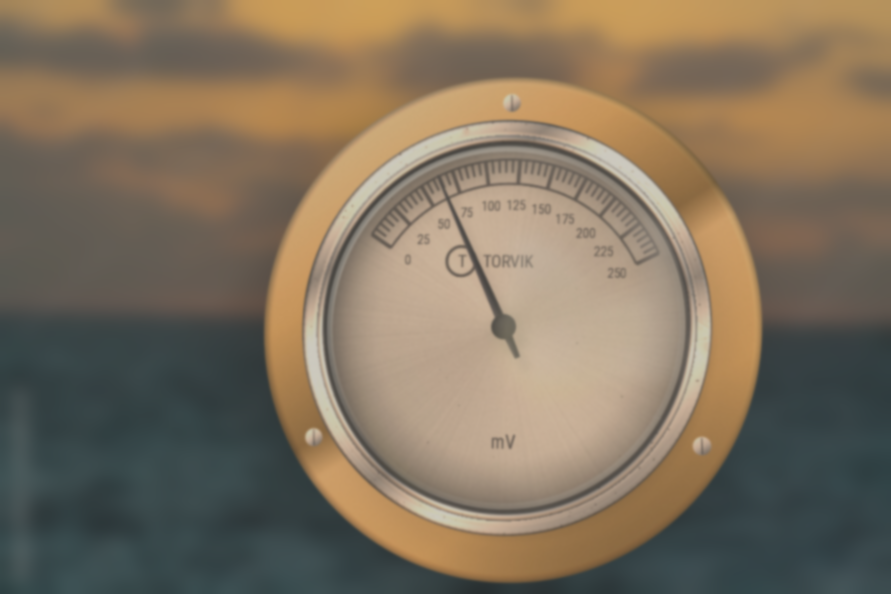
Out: {"value": 65, "unit": "mV"}
